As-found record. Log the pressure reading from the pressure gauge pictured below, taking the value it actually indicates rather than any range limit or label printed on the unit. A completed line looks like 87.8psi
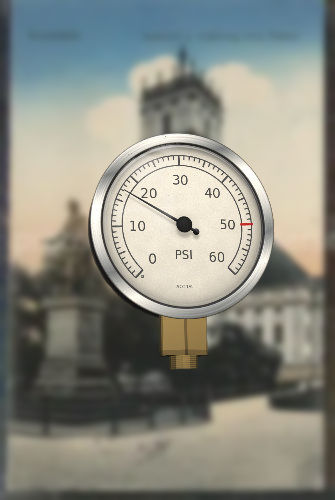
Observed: 17psi
